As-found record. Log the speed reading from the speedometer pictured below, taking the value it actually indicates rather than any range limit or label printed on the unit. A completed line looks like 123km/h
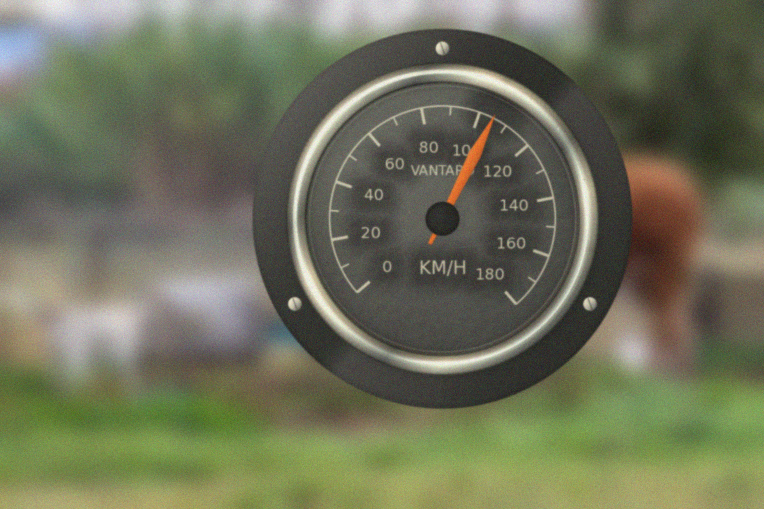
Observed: 105km/h
